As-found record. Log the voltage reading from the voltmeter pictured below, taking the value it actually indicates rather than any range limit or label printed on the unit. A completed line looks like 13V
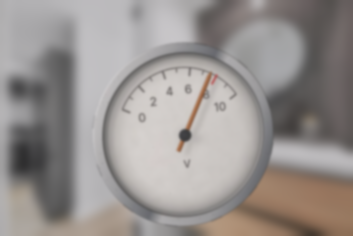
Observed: 7.5V
